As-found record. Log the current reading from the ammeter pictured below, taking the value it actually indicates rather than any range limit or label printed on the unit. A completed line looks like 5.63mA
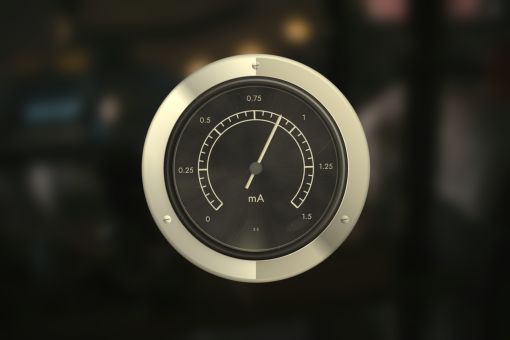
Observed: 0.9mA
